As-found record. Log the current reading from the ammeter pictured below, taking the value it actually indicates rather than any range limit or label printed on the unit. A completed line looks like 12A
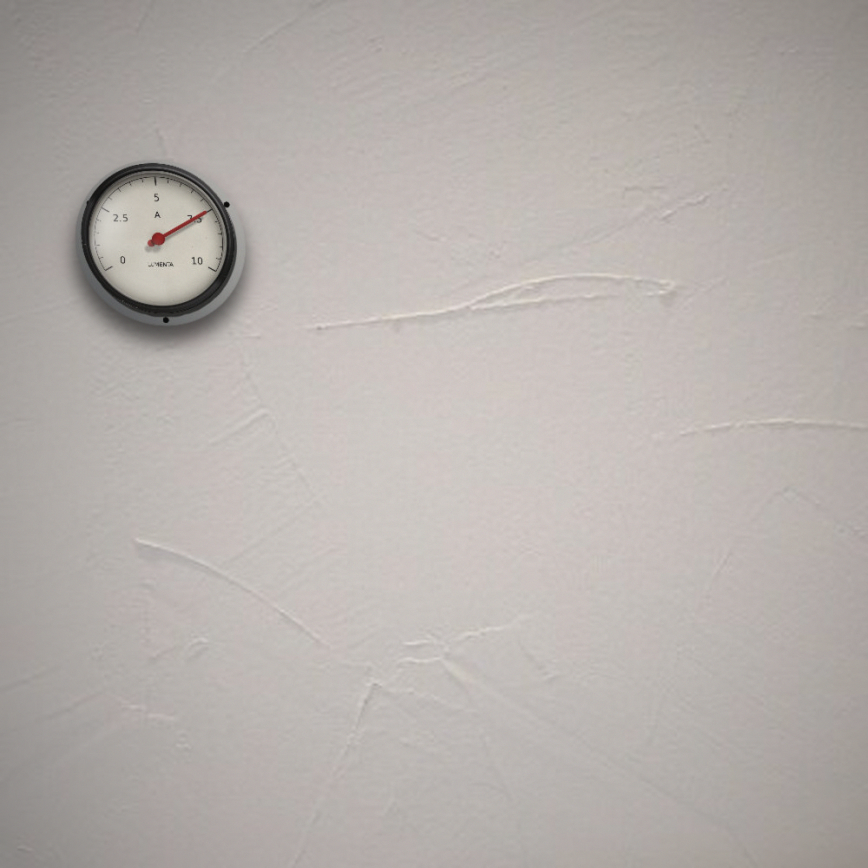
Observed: 7.5A
